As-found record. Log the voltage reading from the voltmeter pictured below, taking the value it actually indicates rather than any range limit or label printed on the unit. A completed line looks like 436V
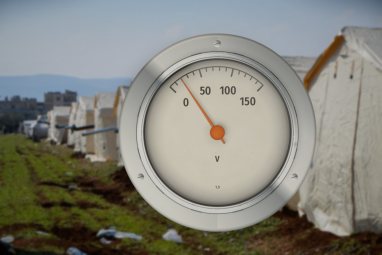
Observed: 20V
